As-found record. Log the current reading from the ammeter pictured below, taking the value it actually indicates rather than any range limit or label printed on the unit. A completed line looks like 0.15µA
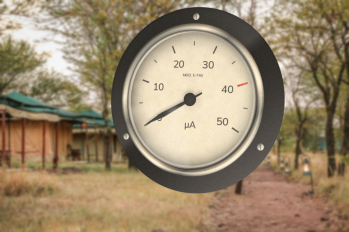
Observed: 0µA
